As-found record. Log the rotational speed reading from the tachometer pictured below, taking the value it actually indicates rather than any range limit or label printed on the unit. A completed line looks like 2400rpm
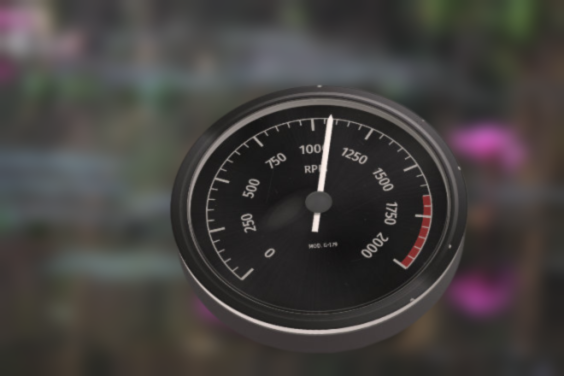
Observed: 1075rpm
